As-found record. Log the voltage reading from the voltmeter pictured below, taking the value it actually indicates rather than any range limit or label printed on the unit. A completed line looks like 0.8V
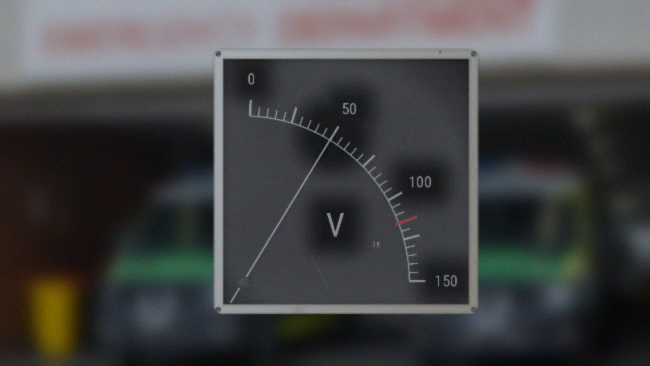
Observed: 50V
